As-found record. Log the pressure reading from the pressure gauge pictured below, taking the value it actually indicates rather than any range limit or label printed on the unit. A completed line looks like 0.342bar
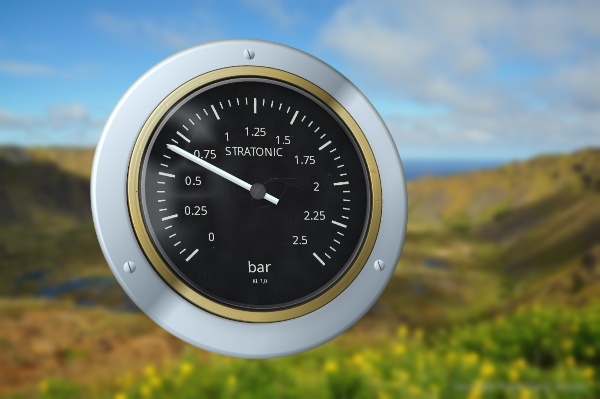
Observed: 0.65bar
